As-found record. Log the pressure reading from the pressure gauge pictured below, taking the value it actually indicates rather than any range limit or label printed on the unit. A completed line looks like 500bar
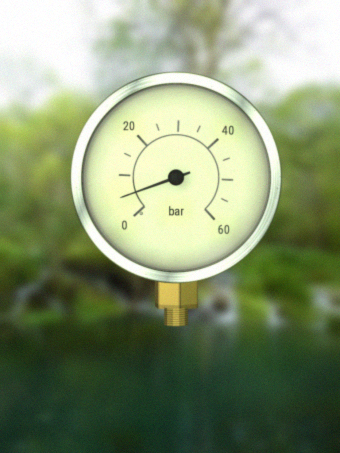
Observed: 5bar
